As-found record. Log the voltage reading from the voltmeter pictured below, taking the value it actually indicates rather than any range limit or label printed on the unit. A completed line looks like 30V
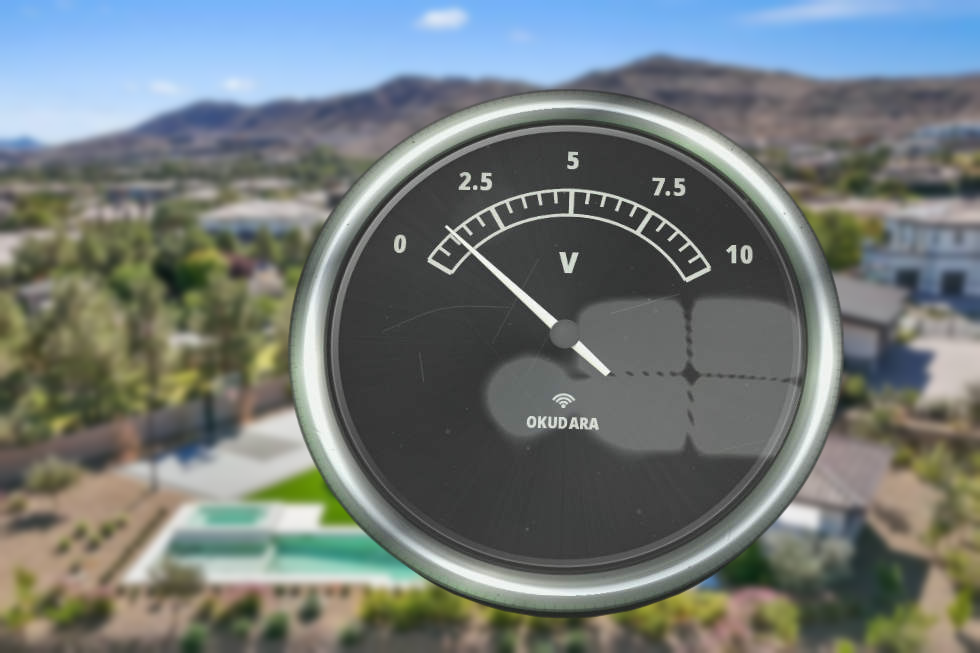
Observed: 1V
